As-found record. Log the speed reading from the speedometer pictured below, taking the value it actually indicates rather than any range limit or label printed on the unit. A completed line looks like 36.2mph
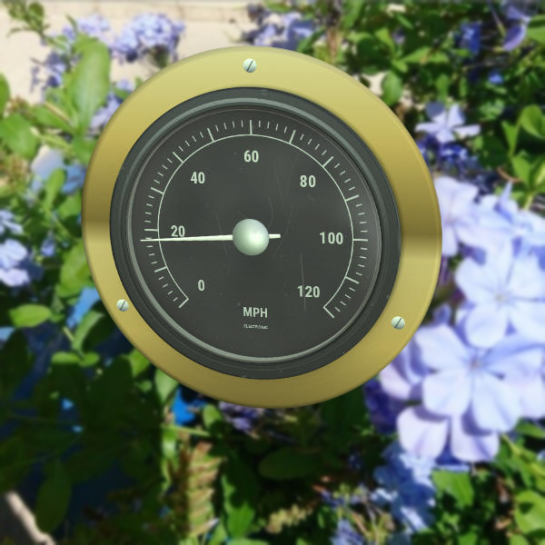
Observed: 18mph
